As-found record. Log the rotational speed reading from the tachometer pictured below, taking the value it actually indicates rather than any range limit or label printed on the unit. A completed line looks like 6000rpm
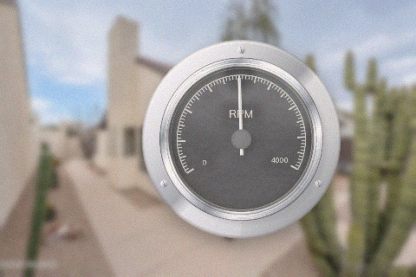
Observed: 2000rpm
